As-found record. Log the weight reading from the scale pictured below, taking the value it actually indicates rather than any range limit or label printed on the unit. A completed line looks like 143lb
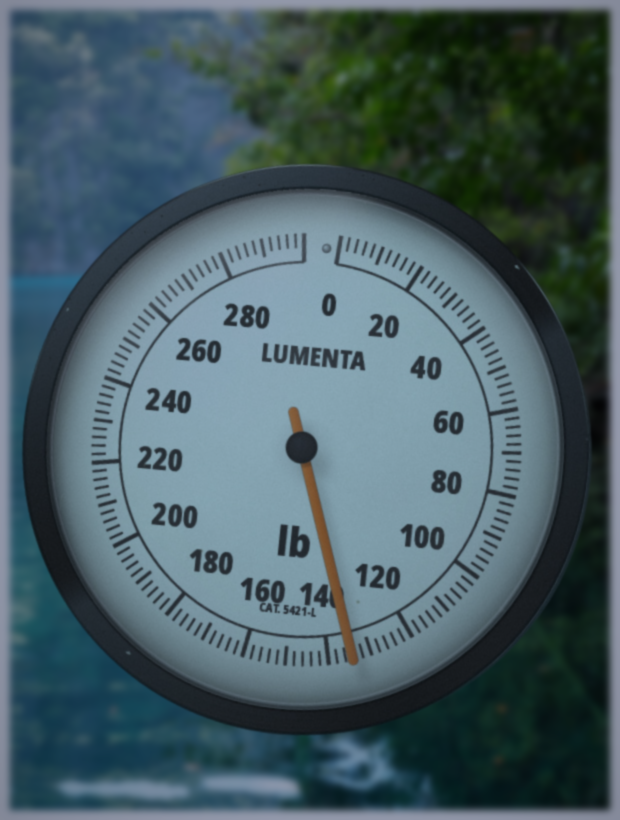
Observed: 134lb
